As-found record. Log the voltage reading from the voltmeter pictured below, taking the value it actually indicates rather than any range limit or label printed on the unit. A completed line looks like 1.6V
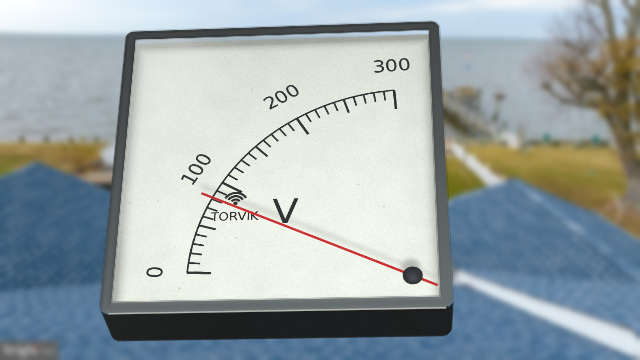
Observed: 80V
